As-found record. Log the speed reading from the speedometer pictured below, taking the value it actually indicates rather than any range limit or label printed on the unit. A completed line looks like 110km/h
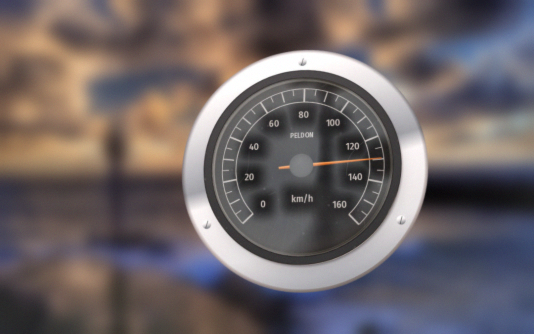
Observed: 130km/h
